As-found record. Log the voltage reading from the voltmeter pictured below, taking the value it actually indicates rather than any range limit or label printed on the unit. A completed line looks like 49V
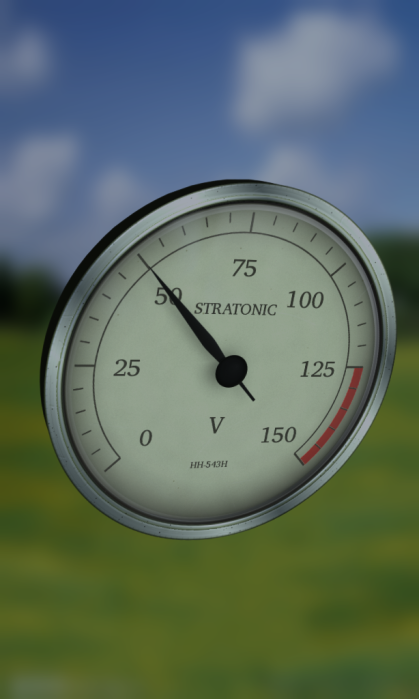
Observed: 50V
